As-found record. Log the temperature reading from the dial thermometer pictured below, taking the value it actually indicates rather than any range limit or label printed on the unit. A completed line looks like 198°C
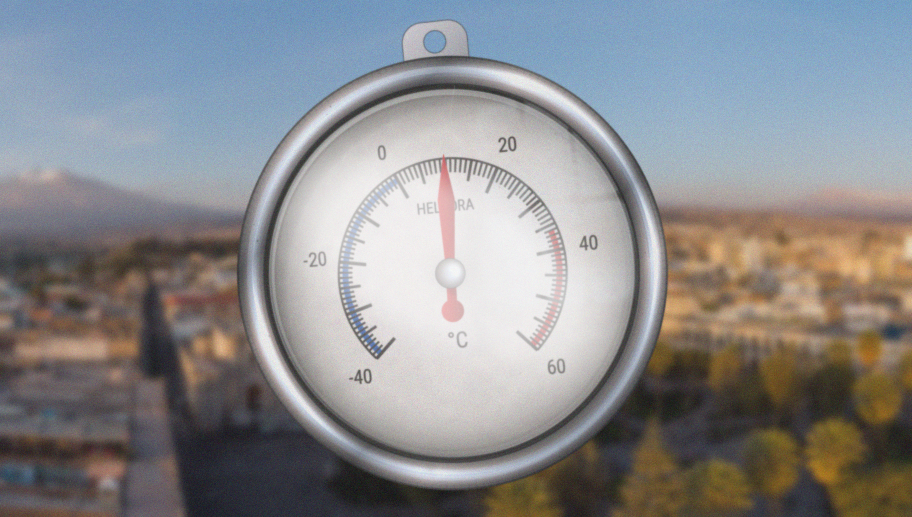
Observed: 10°C
